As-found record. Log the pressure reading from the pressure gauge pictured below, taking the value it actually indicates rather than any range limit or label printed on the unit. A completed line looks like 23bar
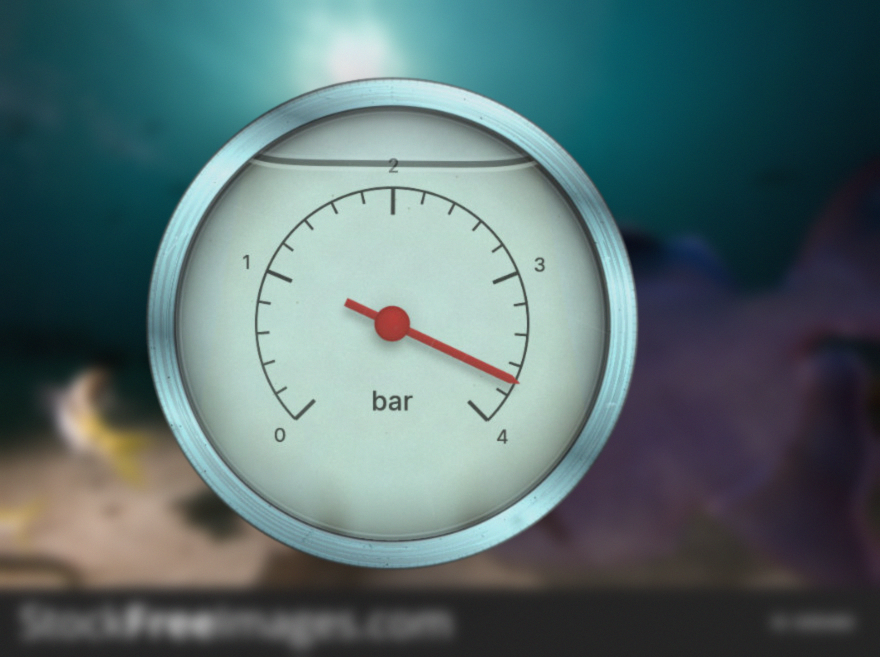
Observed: 3.7bar
